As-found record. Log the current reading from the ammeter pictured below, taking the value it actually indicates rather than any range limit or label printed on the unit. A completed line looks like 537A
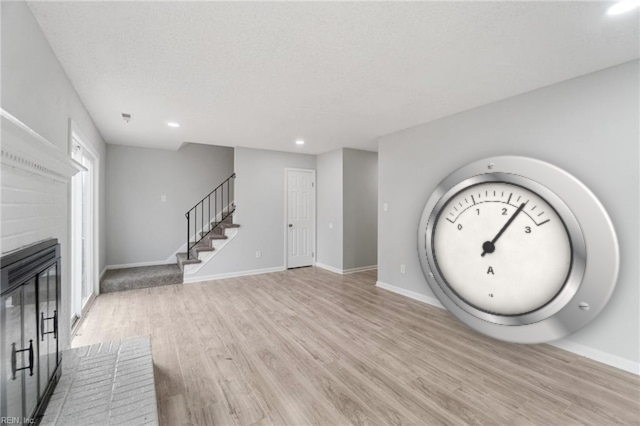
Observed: 2.4A
